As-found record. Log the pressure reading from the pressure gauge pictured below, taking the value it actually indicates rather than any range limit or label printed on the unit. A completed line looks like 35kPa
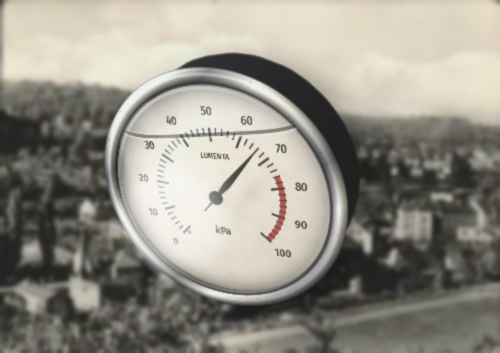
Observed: 66kPa
